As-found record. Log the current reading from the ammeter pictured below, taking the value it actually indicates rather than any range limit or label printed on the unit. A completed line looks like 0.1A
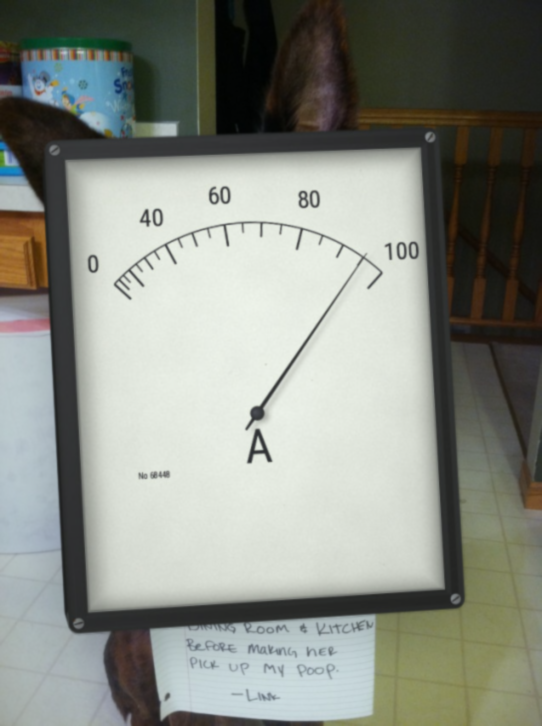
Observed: 95A
